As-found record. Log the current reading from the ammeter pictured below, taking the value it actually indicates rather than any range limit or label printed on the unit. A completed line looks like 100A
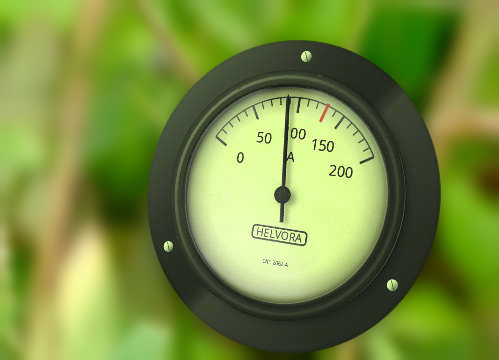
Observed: 90A
